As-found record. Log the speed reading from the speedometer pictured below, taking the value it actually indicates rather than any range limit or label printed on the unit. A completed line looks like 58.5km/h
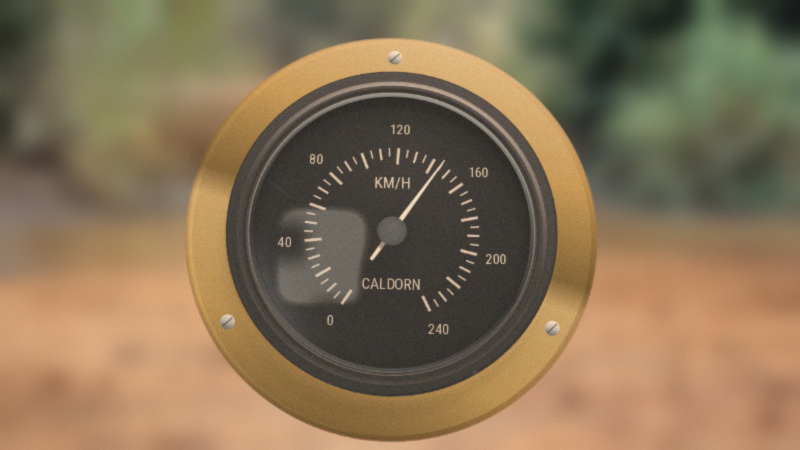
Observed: 145km/h
